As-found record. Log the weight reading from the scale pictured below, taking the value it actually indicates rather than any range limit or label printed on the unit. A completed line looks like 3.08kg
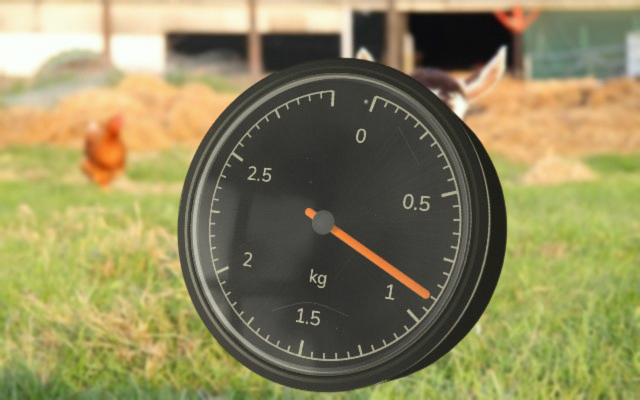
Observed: 0.9kg
